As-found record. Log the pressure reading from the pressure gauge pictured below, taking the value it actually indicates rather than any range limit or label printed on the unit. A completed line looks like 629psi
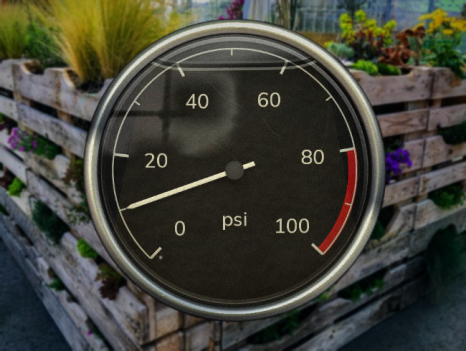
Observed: 10psi
